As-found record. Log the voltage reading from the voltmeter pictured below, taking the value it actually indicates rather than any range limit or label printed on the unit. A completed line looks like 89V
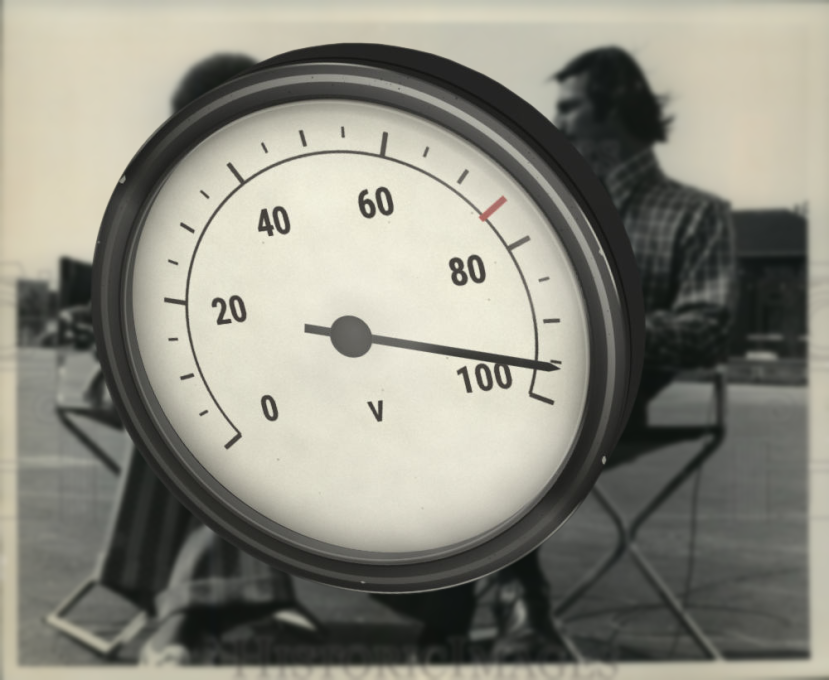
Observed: 95V
